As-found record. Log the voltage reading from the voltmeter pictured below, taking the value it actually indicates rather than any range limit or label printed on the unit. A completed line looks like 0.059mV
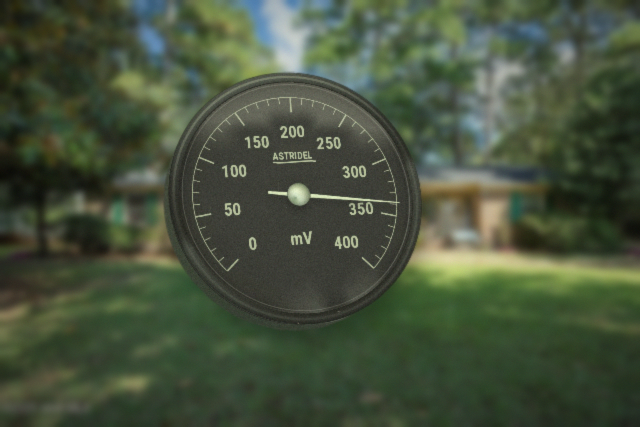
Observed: 340mV
